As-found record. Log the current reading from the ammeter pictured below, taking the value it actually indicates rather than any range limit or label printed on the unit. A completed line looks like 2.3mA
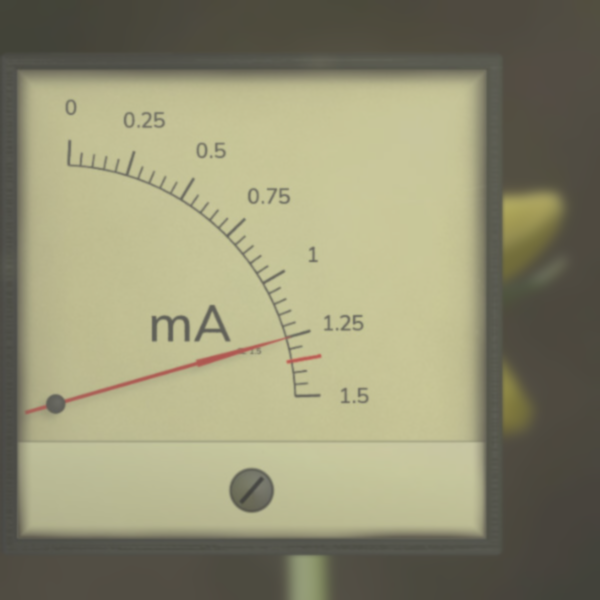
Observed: 1.25mA
